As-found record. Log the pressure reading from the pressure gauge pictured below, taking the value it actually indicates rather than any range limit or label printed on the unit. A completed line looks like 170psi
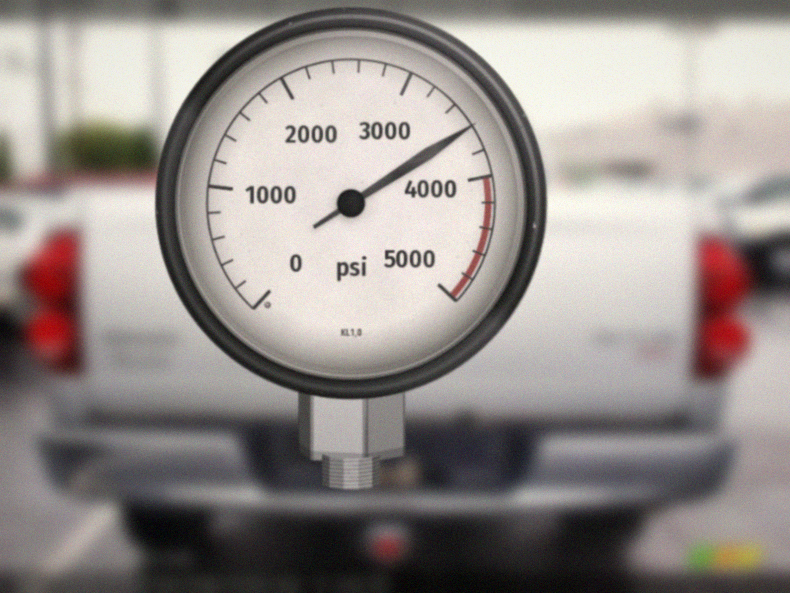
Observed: 3600psi
